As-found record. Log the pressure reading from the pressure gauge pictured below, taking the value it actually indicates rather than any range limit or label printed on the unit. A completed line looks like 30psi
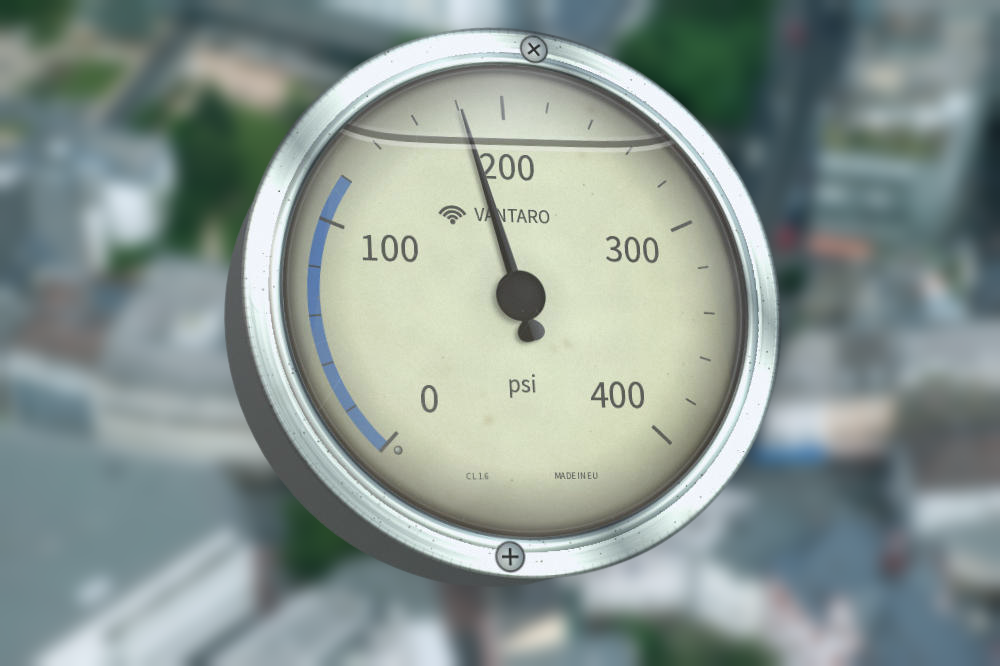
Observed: 180psi
